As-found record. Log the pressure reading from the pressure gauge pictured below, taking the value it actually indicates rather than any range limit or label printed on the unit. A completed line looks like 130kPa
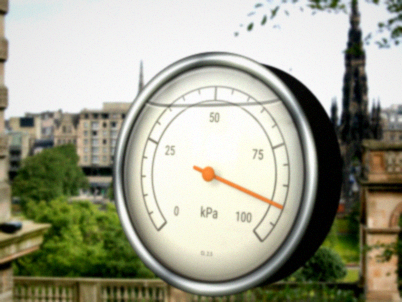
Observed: 90kPa
